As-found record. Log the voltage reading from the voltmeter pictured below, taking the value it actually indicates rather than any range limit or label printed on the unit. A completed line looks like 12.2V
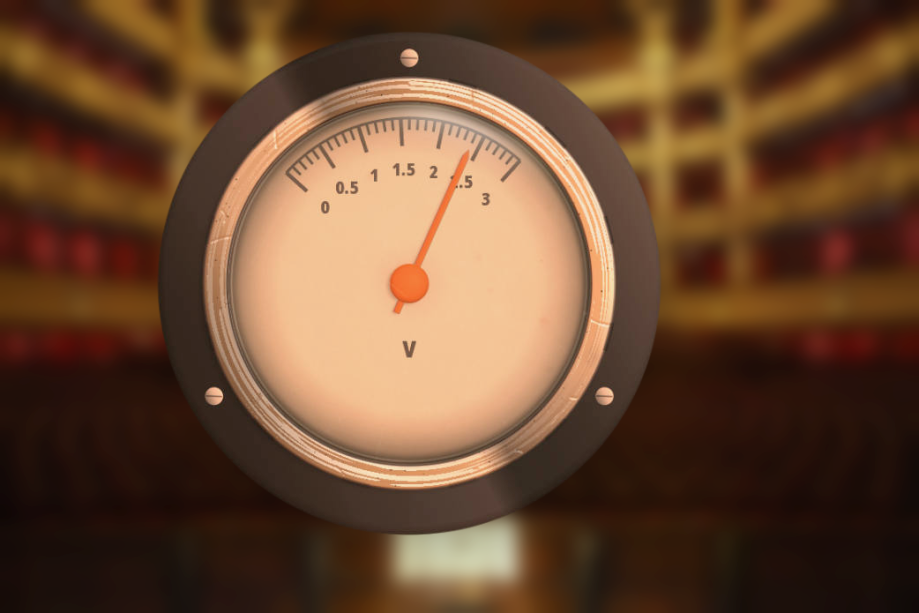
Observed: 2.4V
